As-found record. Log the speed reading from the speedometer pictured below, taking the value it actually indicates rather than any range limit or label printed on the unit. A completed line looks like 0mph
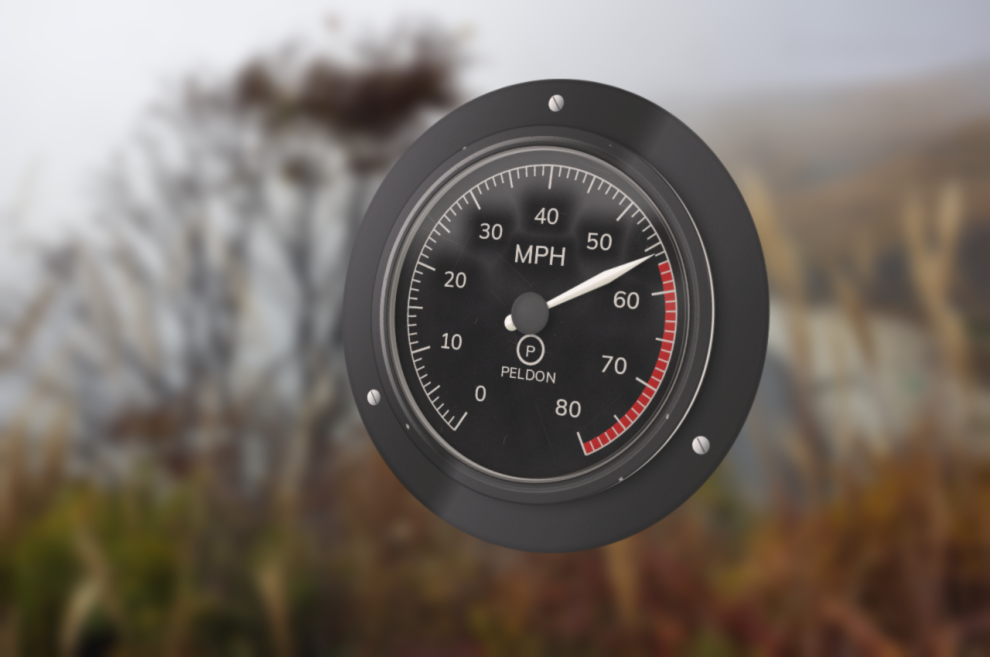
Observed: 56mph
